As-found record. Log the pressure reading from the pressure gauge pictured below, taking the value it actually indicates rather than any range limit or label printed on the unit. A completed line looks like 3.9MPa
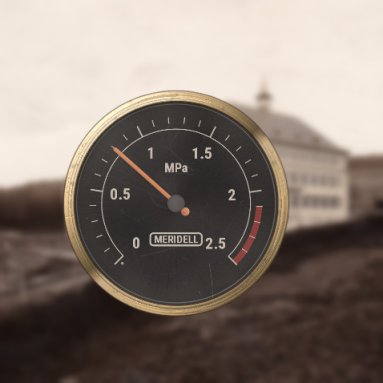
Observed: 0.8MPa
